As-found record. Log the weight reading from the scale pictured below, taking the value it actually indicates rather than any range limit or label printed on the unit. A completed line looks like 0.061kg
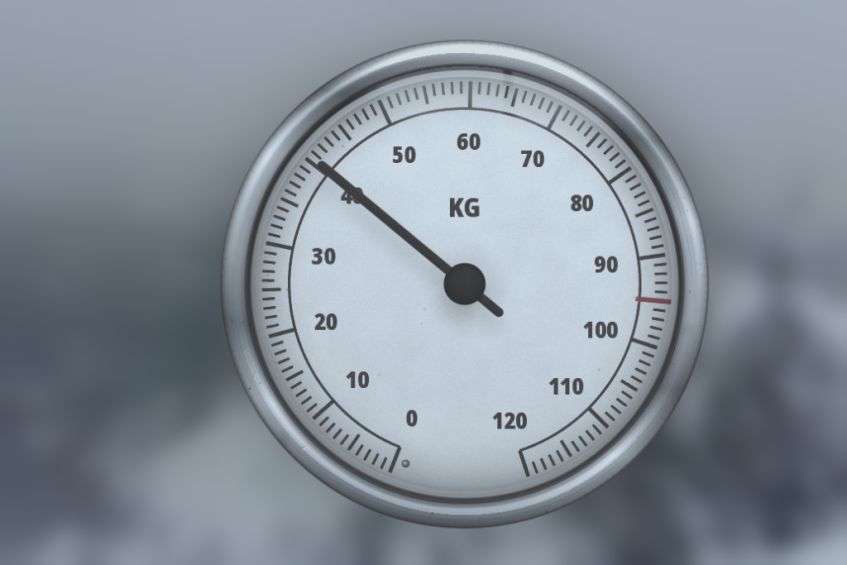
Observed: 40.5kg
